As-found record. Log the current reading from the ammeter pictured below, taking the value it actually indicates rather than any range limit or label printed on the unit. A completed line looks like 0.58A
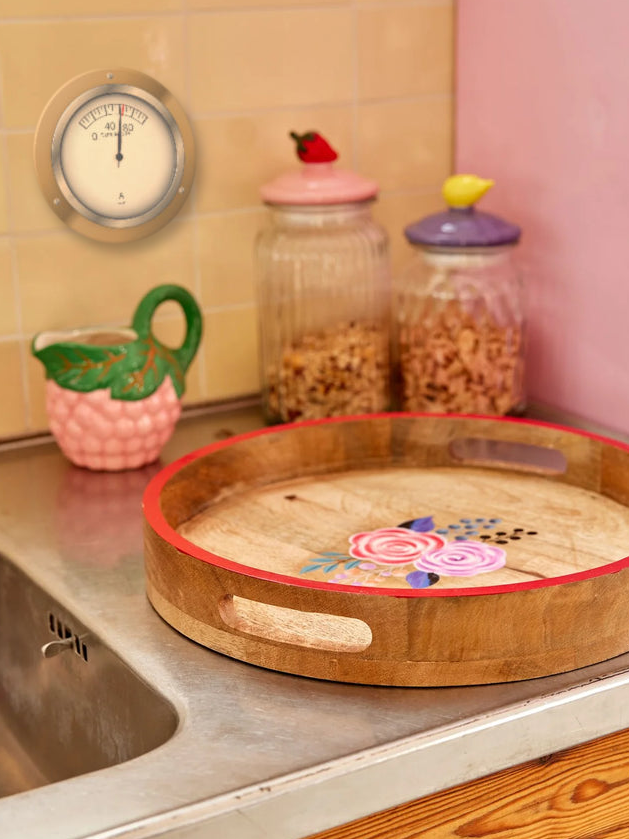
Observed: 60A
